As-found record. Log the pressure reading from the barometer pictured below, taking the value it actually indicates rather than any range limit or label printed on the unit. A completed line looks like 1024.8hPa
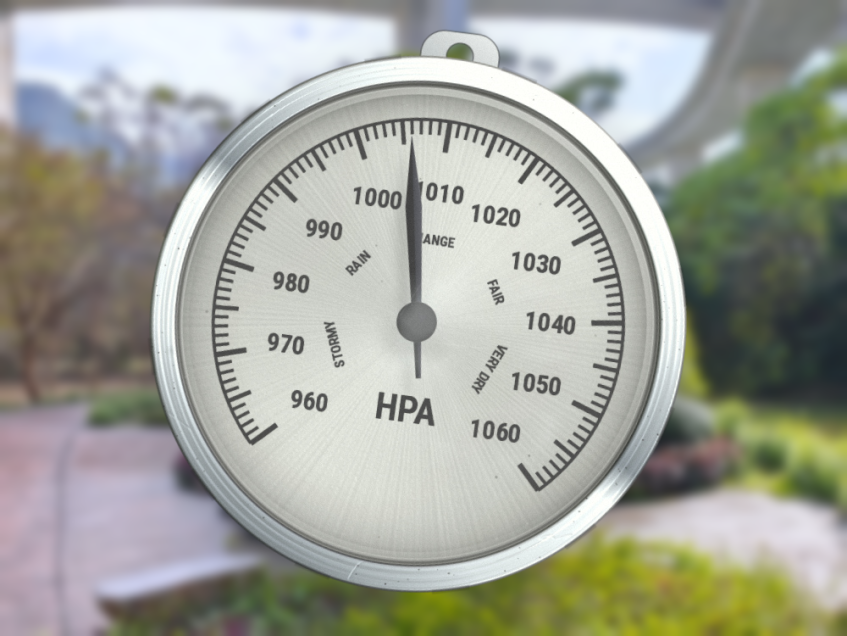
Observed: 1006hPa
